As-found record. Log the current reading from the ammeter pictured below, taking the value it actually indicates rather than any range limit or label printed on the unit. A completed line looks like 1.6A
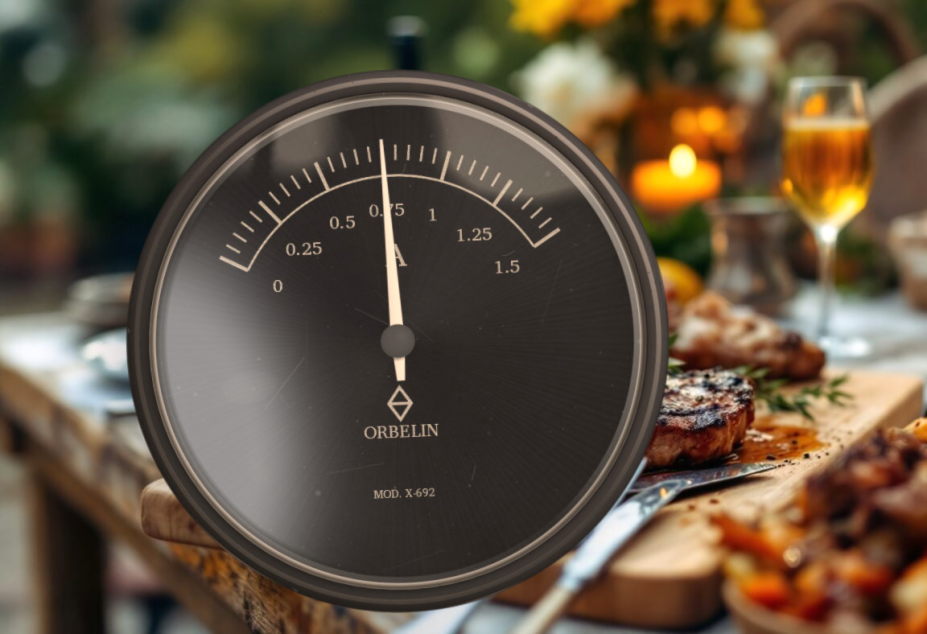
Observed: 0.75A
